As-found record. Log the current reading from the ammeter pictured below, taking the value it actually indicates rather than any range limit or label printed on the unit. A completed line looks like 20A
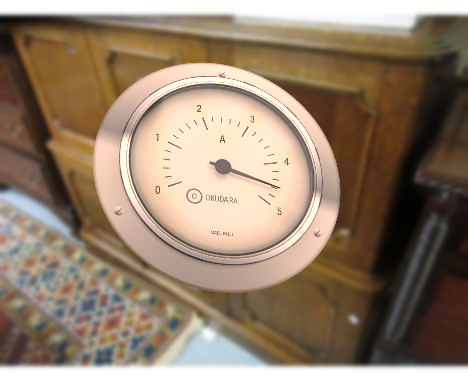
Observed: 4.6A
